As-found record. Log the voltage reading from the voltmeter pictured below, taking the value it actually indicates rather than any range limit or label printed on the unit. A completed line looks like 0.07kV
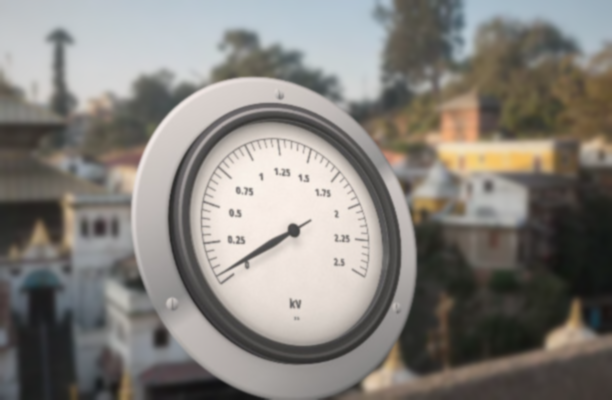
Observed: 0.05kV
